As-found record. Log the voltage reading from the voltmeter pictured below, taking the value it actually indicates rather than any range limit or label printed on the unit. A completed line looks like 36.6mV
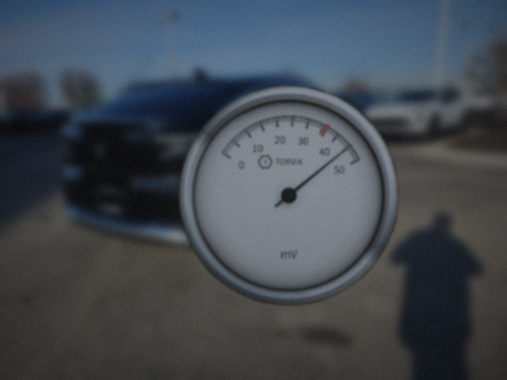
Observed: 45mV
